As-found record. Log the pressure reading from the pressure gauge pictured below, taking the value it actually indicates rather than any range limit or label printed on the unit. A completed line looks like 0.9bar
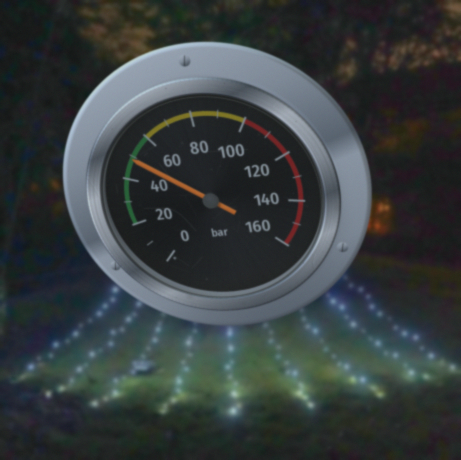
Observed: 50bar
